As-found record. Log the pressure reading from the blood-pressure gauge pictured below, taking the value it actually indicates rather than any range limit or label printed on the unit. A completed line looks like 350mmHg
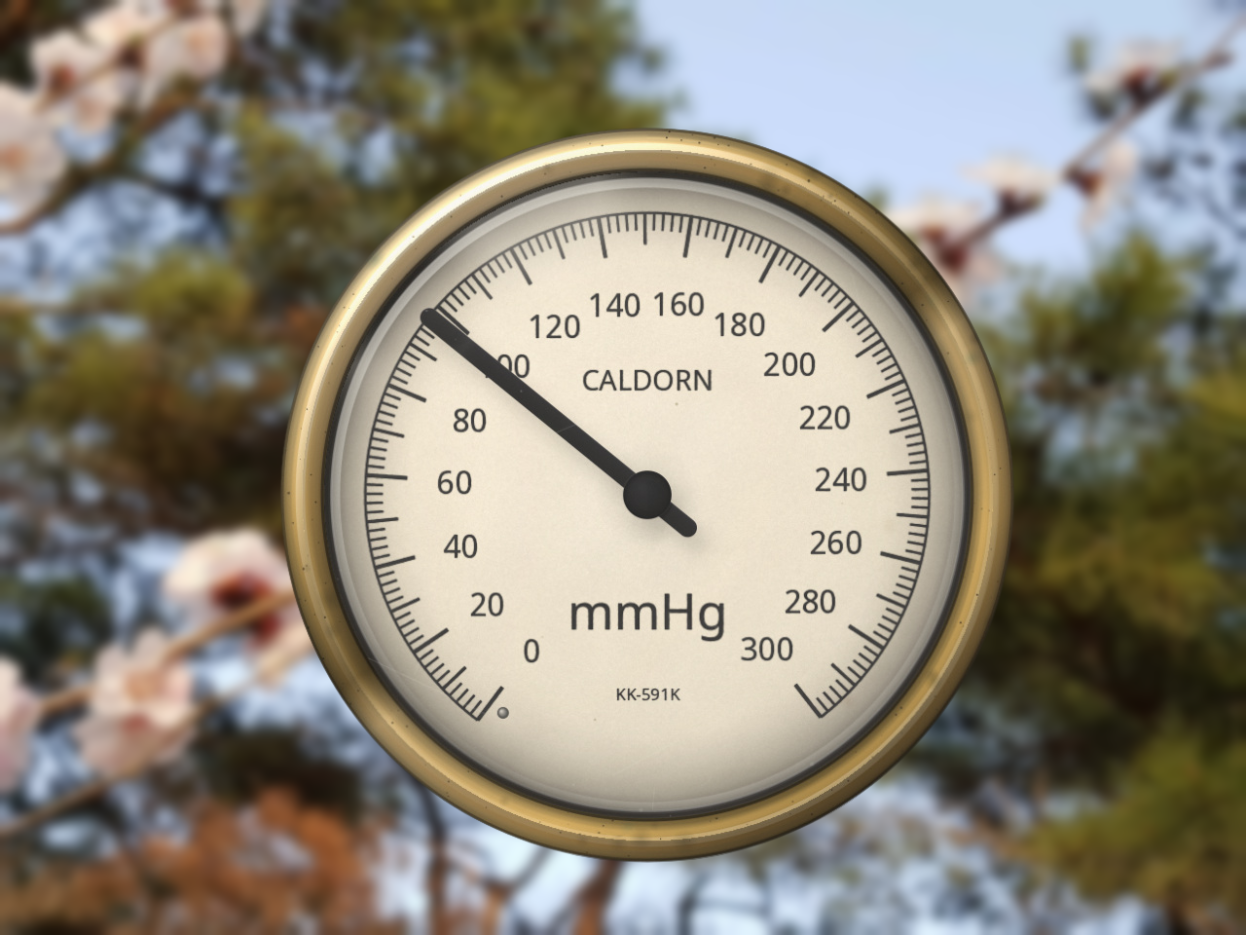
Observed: 97mmHg
